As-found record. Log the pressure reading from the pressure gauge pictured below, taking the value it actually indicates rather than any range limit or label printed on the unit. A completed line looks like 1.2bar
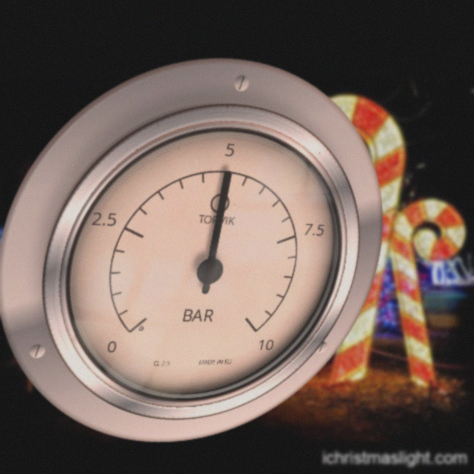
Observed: 5bar
